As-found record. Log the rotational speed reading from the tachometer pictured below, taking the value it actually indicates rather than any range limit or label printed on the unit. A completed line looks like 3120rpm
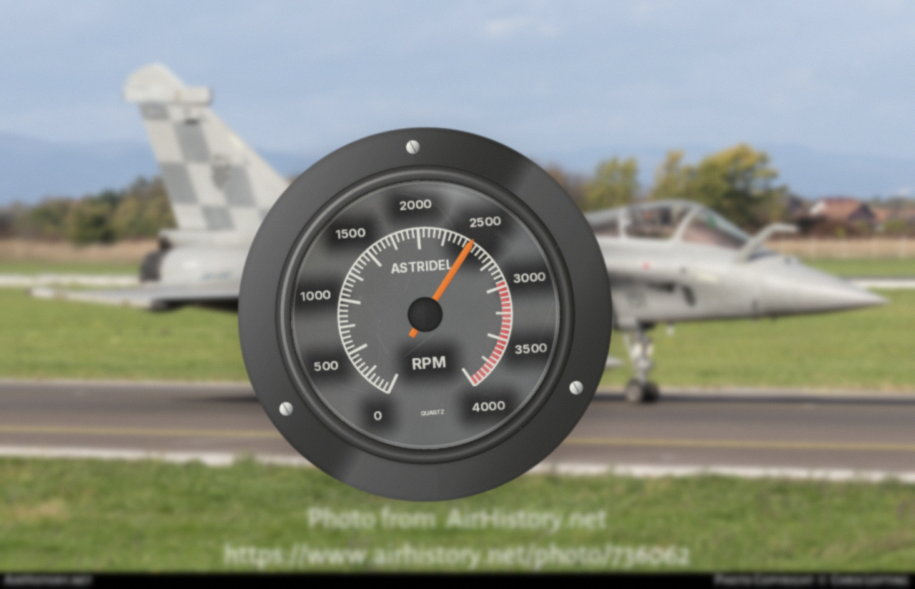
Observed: 2500rpm
